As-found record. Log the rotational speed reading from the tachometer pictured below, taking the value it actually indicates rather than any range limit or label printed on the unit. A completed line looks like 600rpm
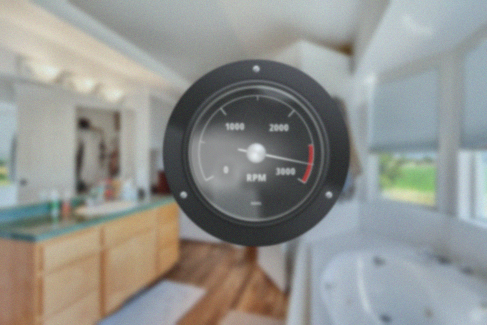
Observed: 2750rpm
